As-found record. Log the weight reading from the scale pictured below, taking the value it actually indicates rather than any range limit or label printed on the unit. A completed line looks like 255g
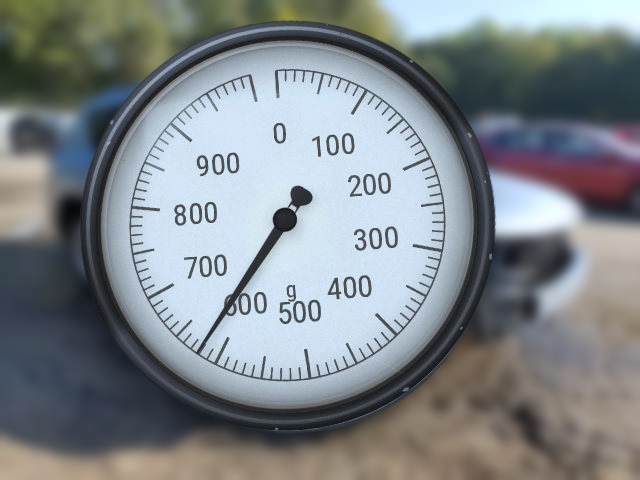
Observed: 620g
